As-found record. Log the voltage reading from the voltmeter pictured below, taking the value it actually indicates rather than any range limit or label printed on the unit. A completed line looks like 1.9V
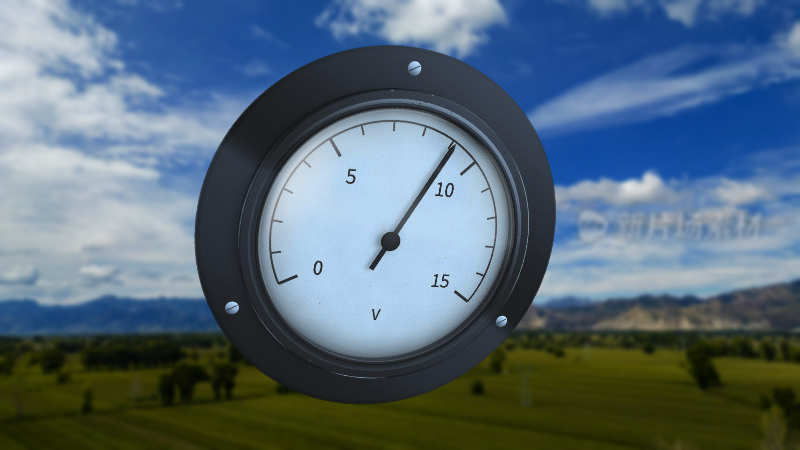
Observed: 9V
